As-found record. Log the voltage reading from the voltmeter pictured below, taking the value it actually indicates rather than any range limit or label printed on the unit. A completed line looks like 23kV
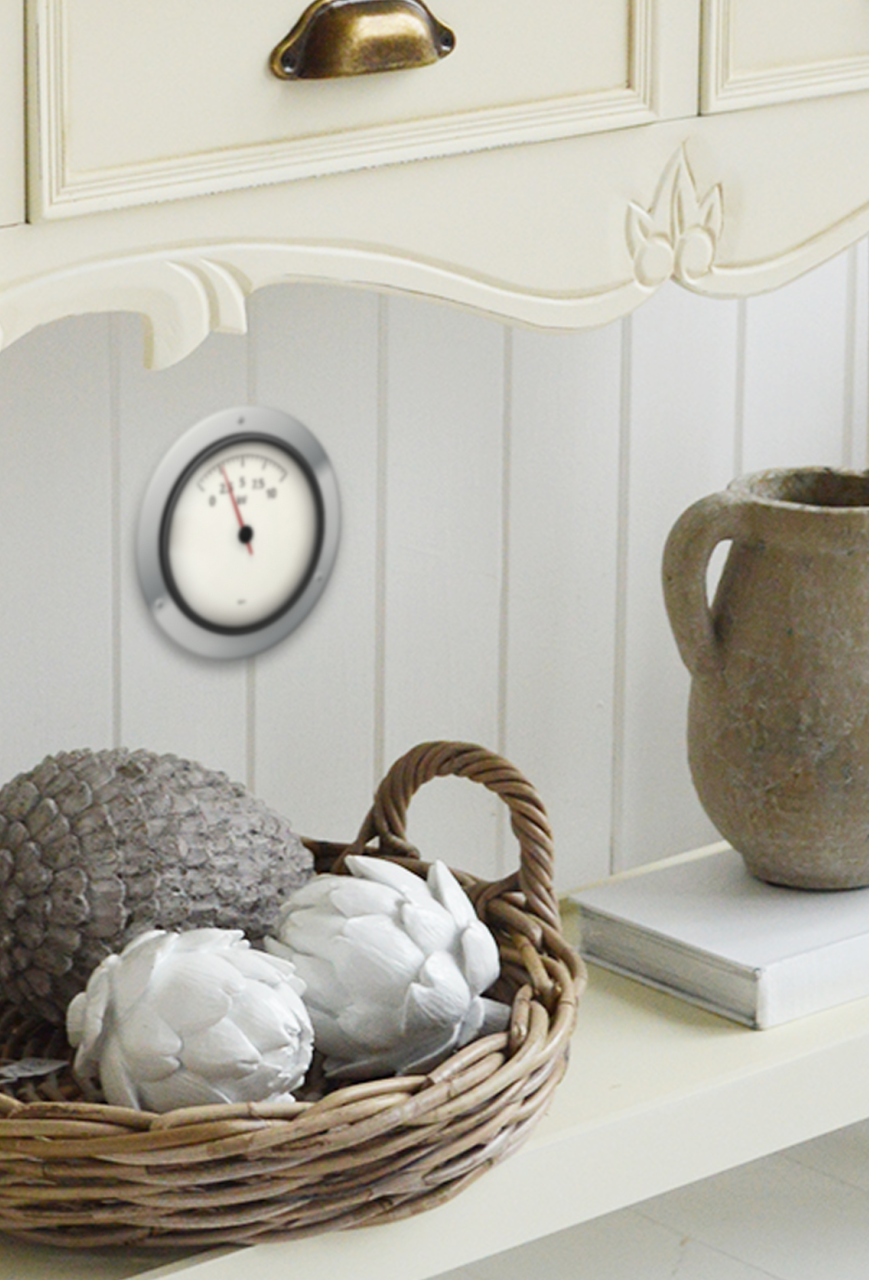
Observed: 2.5kV
